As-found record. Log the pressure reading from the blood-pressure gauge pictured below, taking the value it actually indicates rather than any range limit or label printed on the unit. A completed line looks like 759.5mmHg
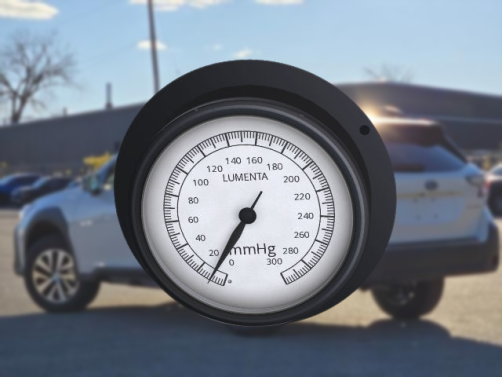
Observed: 10mmHg
